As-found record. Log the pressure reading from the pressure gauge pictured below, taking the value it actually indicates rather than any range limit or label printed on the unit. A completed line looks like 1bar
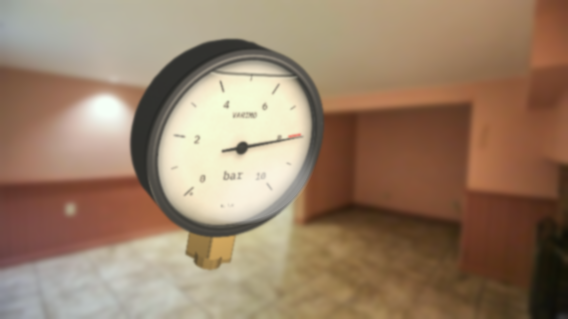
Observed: 8bar
